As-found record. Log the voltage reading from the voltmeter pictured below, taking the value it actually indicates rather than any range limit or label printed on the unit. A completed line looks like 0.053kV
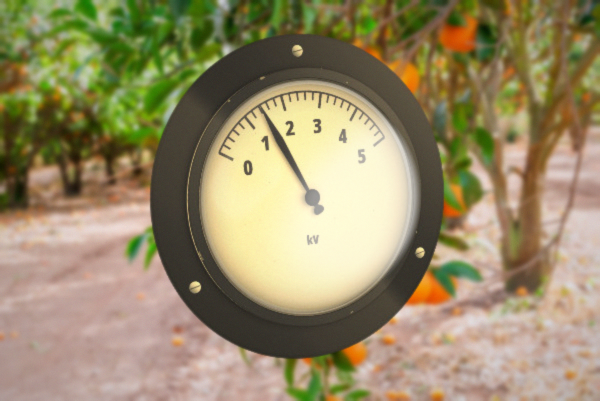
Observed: 1.4kV
